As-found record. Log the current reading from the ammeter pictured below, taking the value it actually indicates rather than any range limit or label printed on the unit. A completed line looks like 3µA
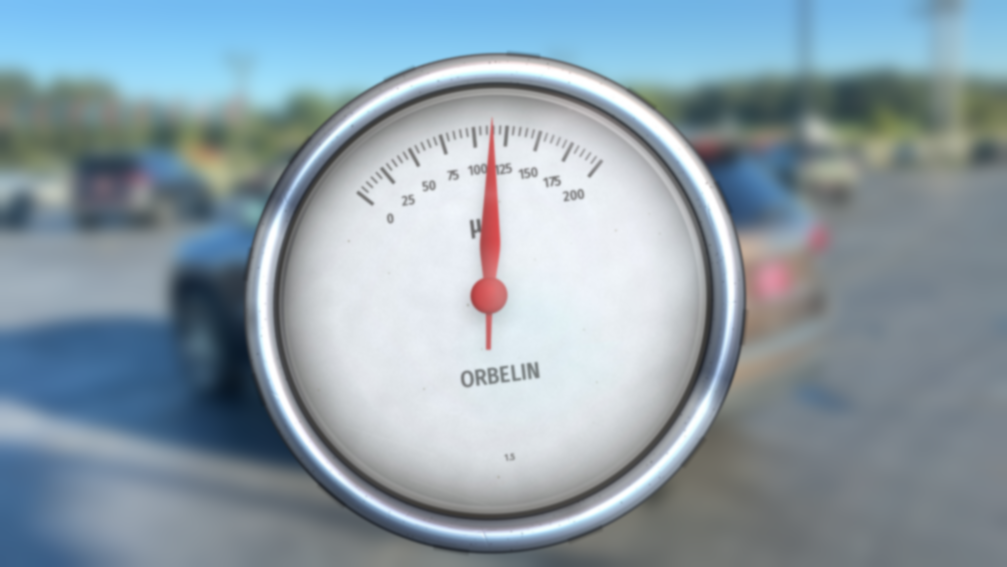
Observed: 115µA
